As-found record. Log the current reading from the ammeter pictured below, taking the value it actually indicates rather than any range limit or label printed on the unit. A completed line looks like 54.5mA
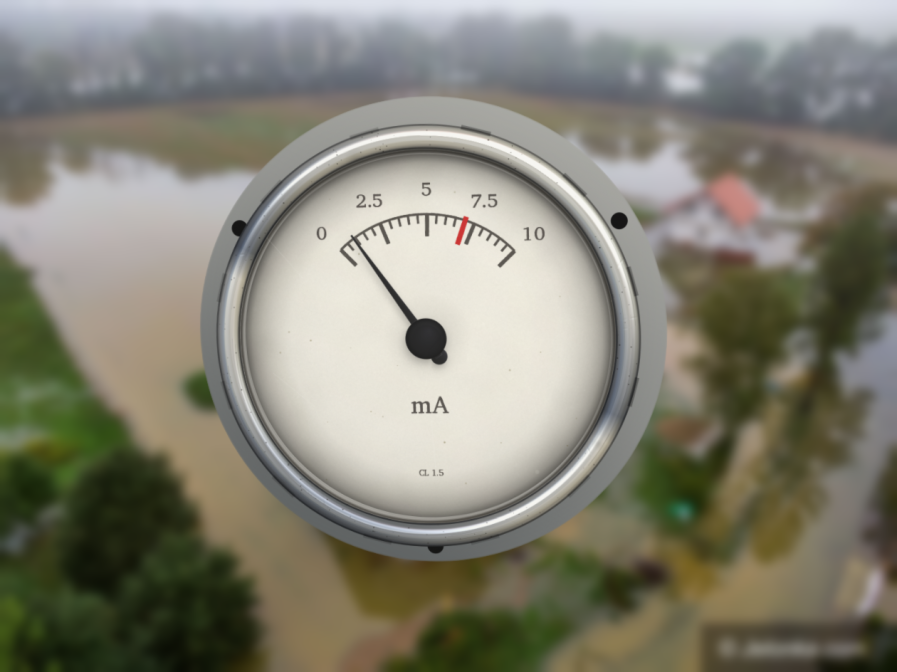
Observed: 1mA
